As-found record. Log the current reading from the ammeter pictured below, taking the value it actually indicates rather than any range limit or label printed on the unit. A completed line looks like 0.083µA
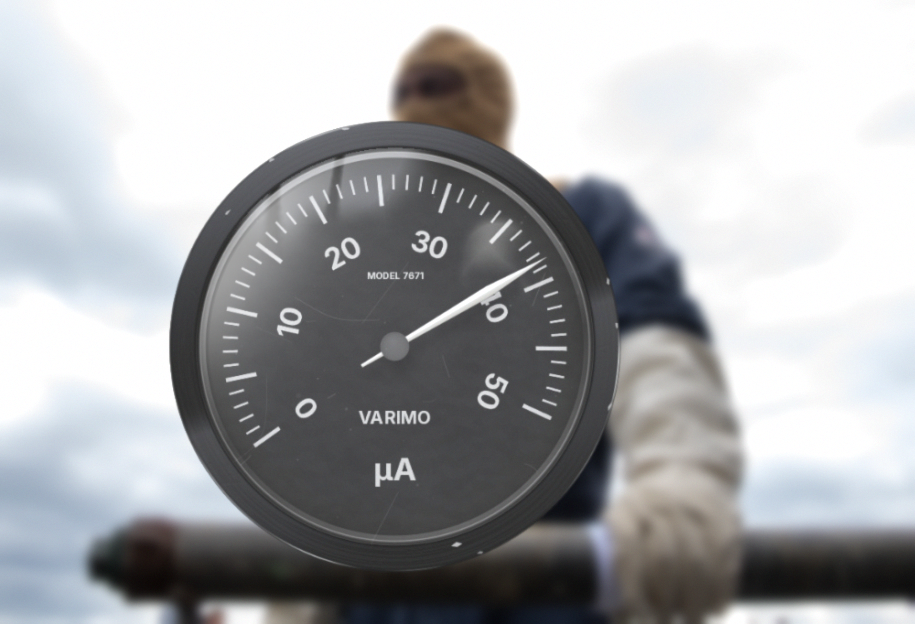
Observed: 38.5µA
